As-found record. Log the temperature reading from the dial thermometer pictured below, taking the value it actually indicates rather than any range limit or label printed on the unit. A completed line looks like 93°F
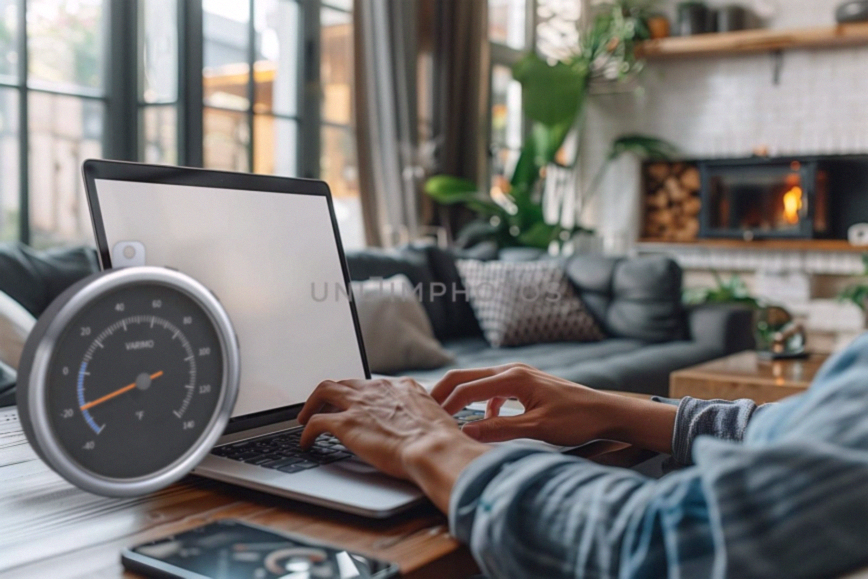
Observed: -20°F
